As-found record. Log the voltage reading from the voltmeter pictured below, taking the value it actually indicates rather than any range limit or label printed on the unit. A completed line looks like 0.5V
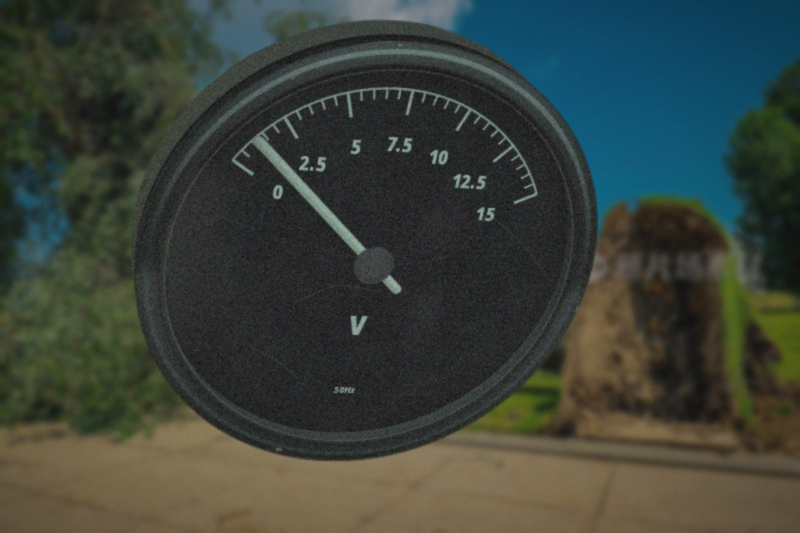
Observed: 1.25V
